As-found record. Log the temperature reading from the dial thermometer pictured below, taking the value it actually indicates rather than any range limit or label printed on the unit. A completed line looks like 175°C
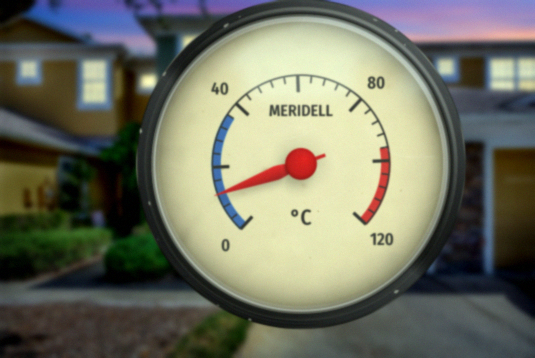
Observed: 12°C
